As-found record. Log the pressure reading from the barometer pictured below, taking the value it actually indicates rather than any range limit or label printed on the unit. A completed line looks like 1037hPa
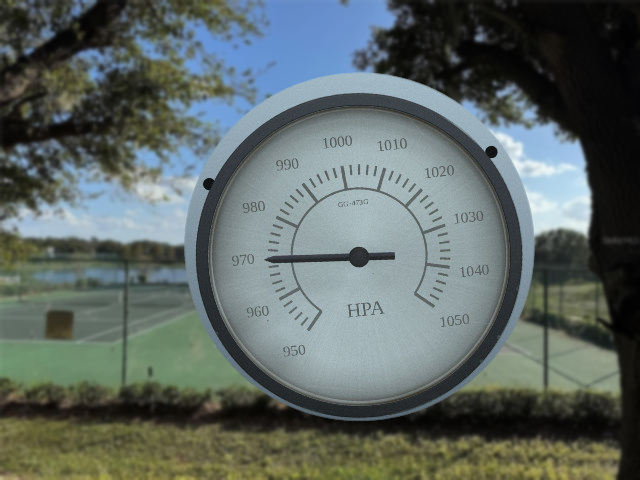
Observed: 970hPa
